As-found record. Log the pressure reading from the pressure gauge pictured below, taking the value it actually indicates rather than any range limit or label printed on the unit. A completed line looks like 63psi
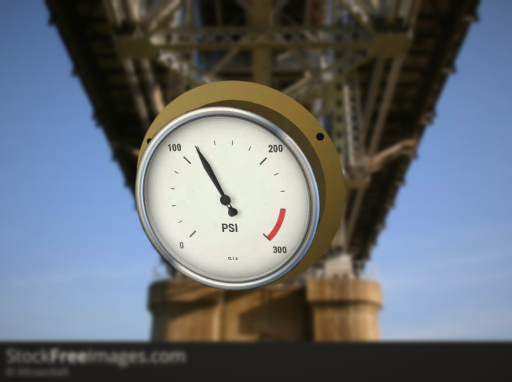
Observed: 120psi
